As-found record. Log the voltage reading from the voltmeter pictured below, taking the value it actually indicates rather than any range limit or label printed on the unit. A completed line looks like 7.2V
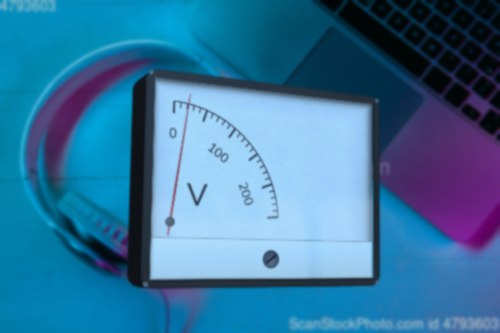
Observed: 20V
